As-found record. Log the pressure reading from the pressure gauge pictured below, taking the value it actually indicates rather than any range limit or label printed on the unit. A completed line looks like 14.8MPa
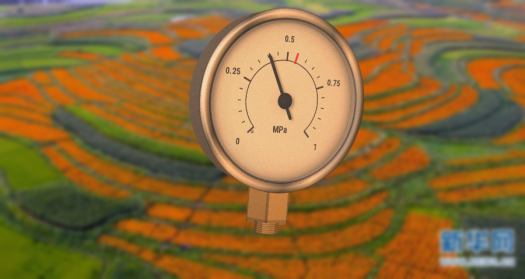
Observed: 0.4MPa
